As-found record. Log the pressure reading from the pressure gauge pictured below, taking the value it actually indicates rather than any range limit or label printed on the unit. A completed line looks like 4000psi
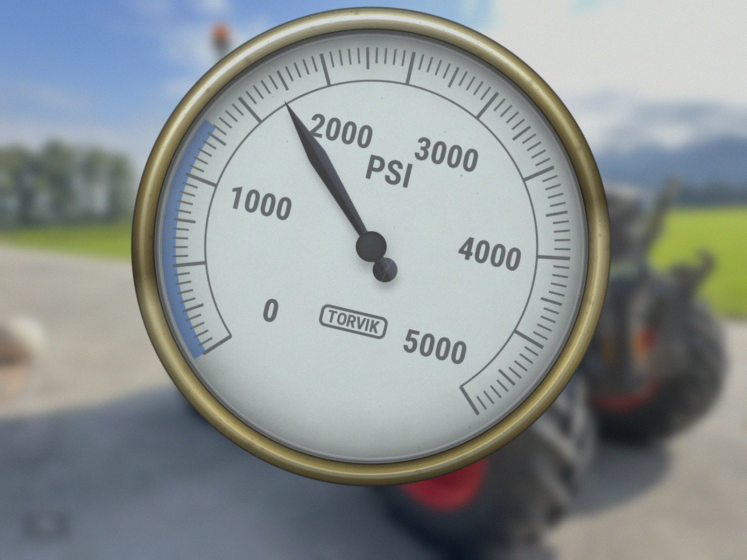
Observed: 1700psi
